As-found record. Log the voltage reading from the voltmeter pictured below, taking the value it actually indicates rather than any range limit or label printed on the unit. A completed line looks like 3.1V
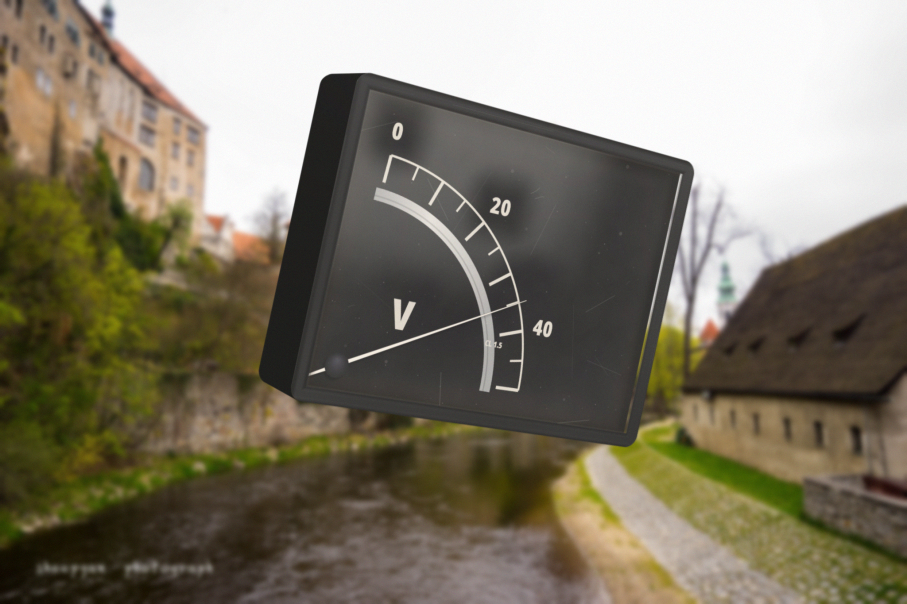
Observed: 35V
